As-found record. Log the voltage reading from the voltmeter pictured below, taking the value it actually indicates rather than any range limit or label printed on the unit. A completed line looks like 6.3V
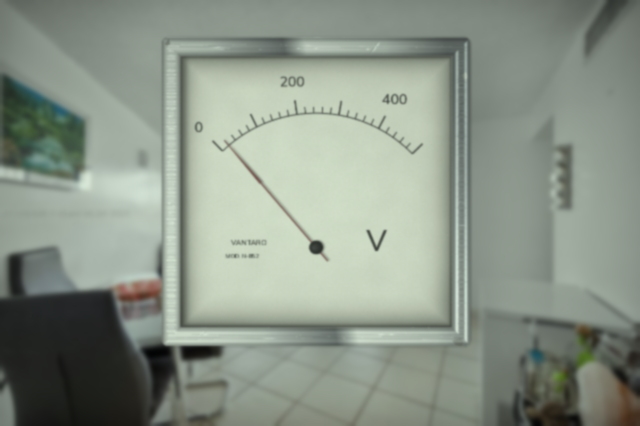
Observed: 20V
